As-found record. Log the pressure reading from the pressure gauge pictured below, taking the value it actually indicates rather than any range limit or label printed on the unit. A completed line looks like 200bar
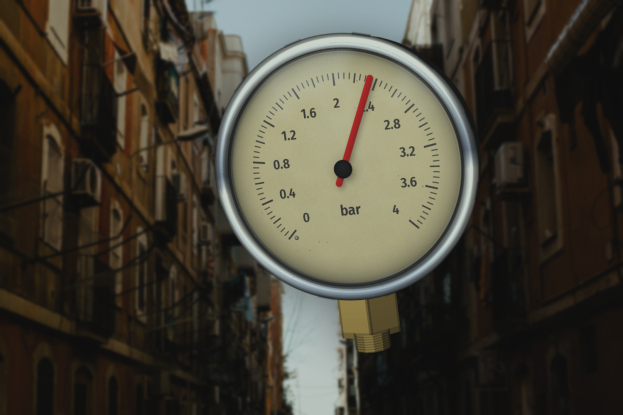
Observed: 2.35bar
